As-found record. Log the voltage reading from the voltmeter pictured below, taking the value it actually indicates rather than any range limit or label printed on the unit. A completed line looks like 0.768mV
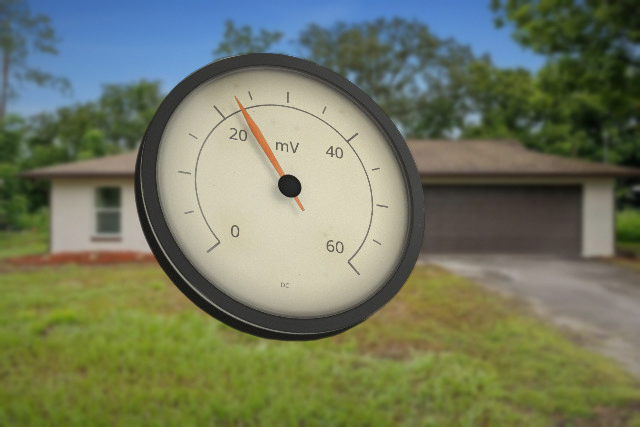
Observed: 22.5mV
